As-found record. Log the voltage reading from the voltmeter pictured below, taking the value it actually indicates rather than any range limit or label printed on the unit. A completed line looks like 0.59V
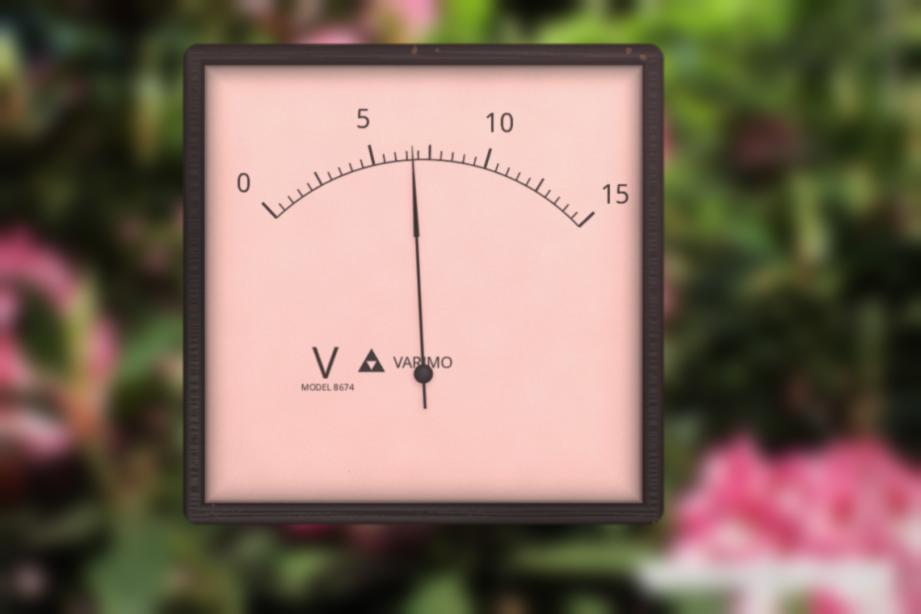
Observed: 6.75V
